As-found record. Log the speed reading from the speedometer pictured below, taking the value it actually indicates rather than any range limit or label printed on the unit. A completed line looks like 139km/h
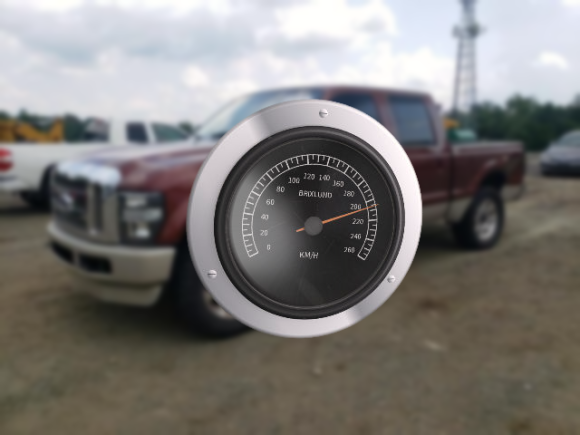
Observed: 205km/h
